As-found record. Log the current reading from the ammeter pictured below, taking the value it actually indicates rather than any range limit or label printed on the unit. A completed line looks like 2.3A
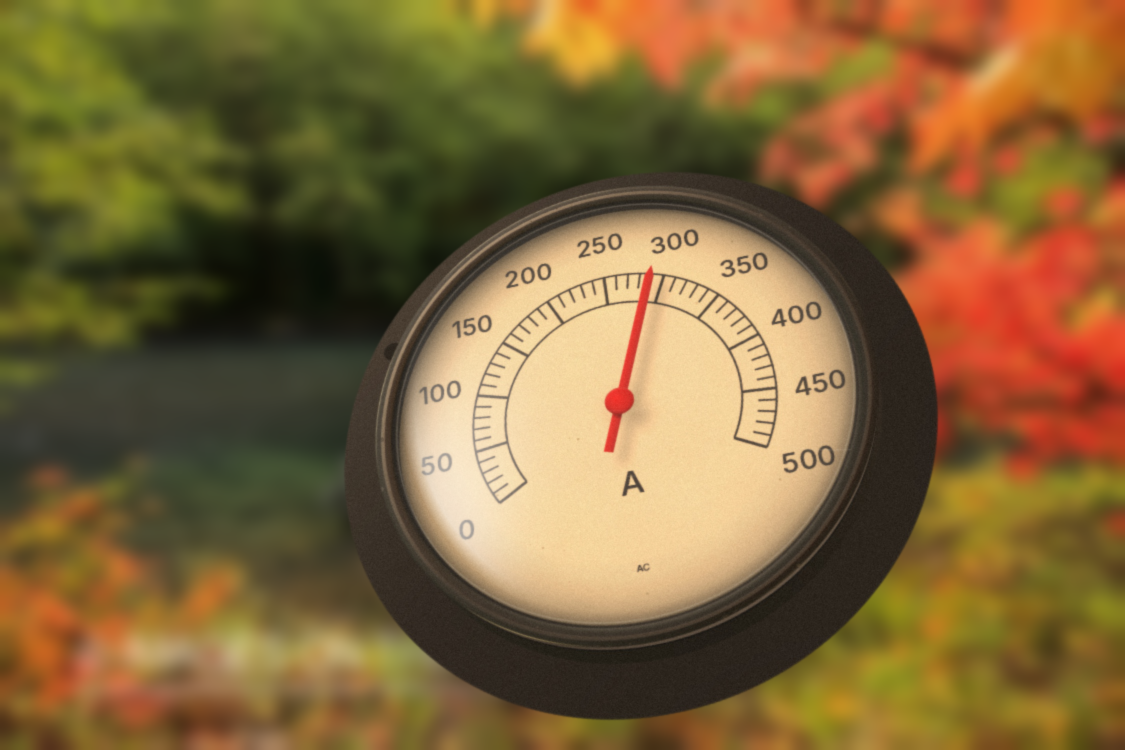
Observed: 290A
